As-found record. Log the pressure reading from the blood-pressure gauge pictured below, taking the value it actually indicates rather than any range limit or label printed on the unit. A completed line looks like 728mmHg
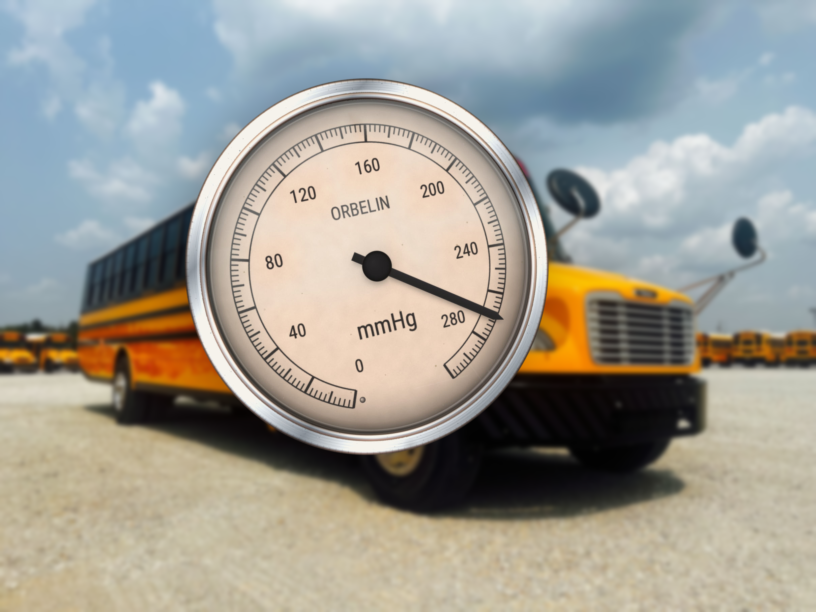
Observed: 270mmHg
